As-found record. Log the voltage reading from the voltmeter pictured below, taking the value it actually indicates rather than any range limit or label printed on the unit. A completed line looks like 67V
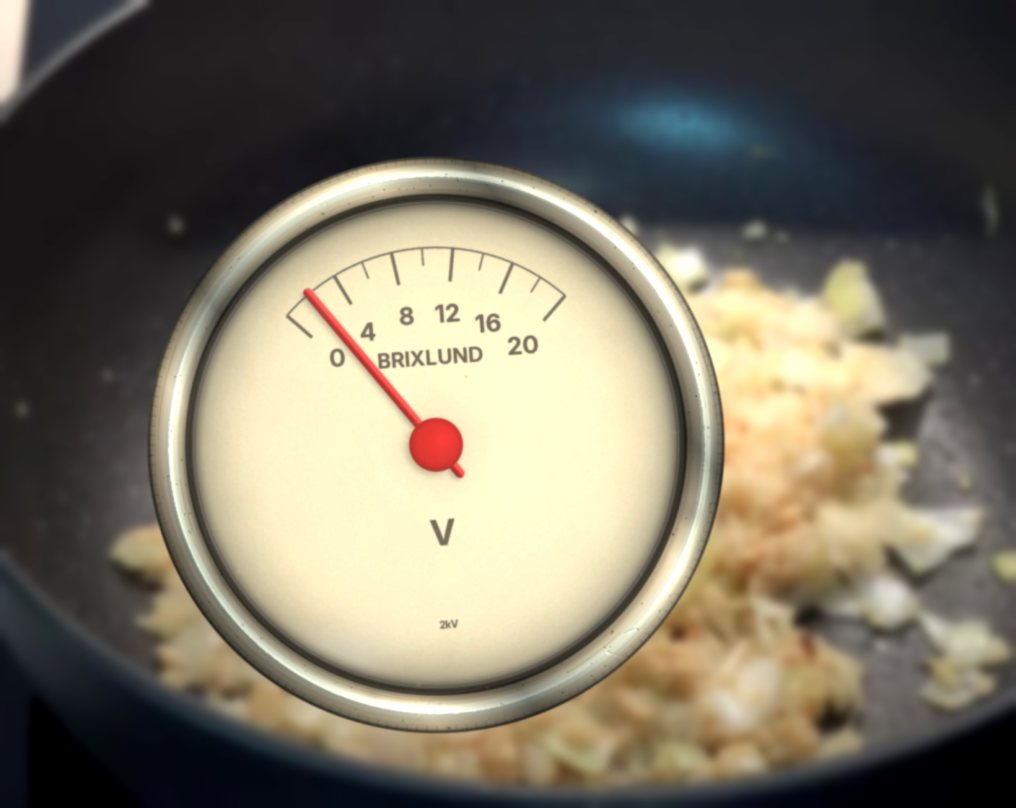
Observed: 2V
